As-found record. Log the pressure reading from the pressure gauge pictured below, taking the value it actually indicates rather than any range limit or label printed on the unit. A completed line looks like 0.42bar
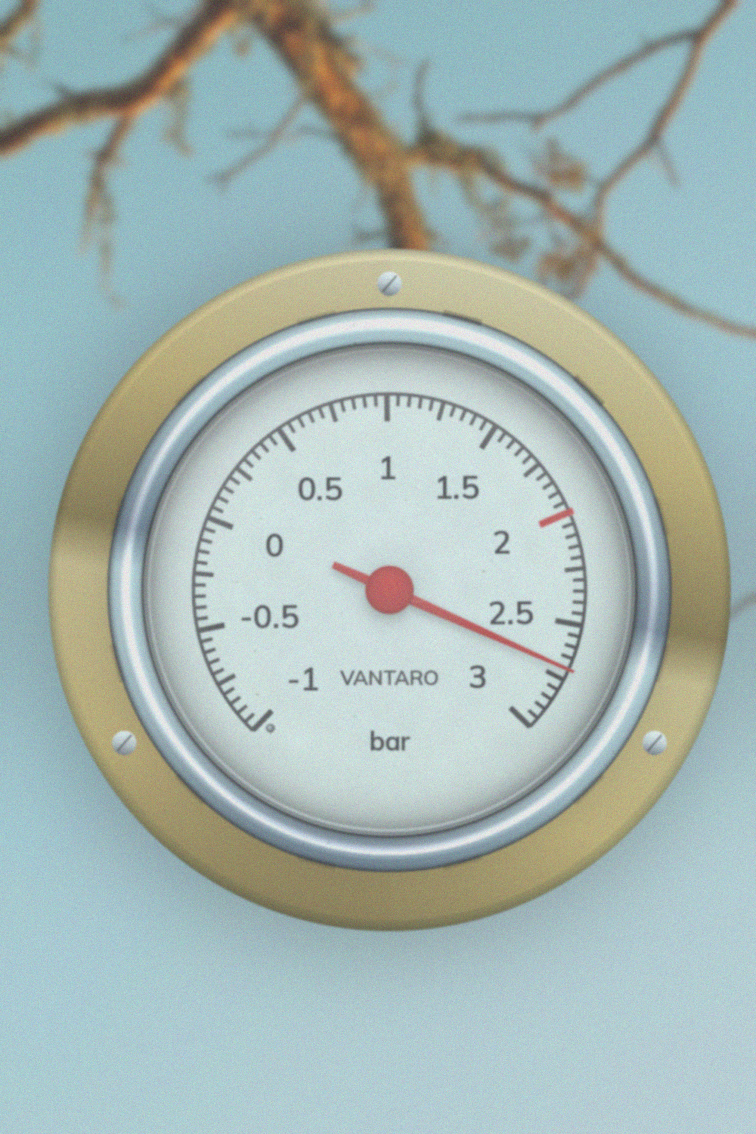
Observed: 2.7bar
